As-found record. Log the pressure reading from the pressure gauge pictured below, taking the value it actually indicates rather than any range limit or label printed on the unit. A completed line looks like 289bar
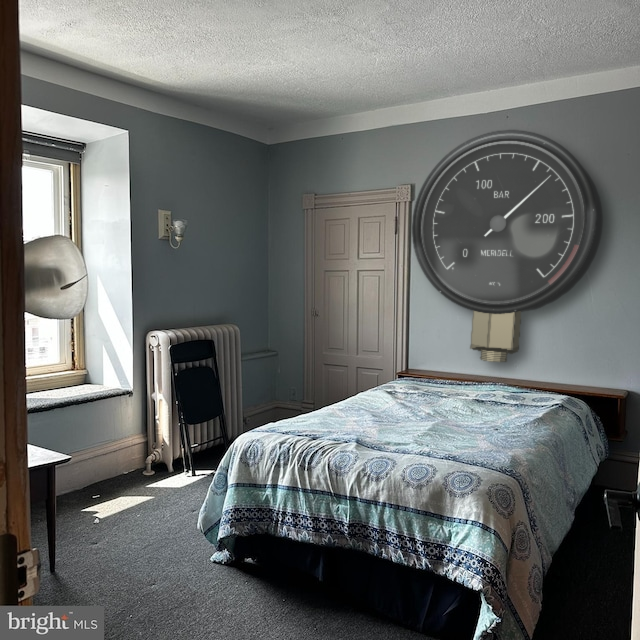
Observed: 165bar
